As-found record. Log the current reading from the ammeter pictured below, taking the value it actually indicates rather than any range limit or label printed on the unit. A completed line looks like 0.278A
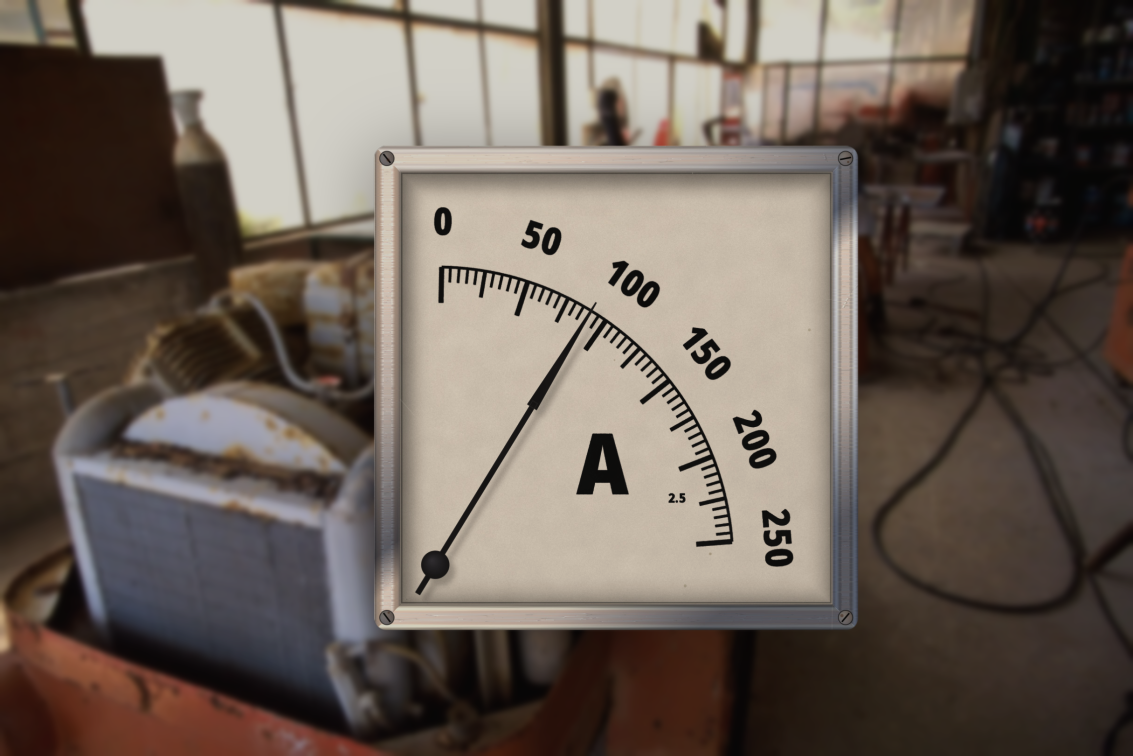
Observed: 90A
